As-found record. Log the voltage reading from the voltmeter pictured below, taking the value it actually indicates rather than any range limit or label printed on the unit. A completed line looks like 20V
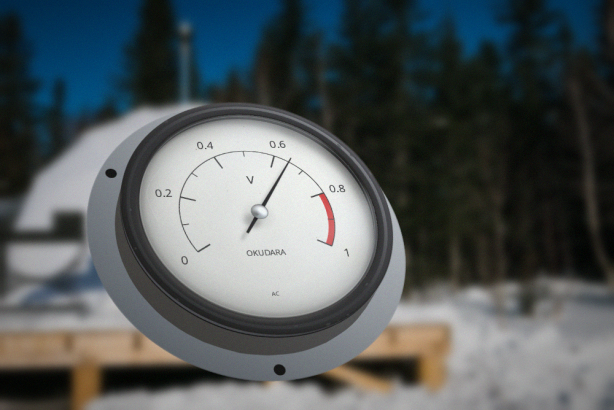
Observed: 0.65V
